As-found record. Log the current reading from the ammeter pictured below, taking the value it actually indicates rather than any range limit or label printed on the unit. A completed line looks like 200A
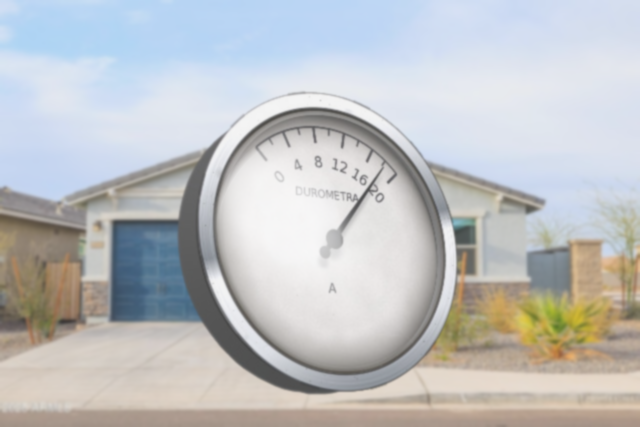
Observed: 18A
